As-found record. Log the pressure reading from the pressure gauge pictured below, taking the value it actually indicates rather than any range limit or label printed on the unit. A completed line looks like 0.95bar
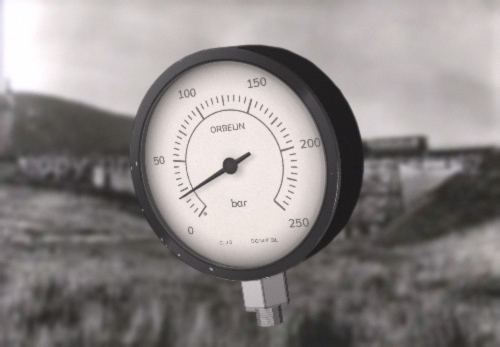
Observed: 20bar
